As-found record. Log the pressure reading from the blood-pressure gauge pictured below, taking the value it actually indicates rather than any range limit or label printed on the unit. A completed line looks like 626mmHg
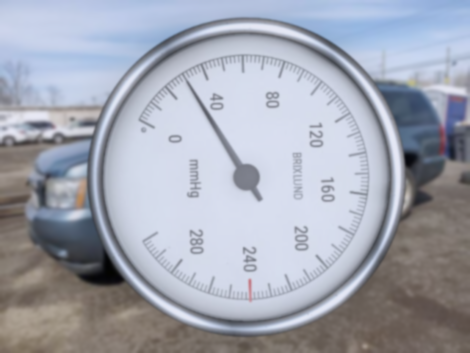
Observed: 30mmHg
